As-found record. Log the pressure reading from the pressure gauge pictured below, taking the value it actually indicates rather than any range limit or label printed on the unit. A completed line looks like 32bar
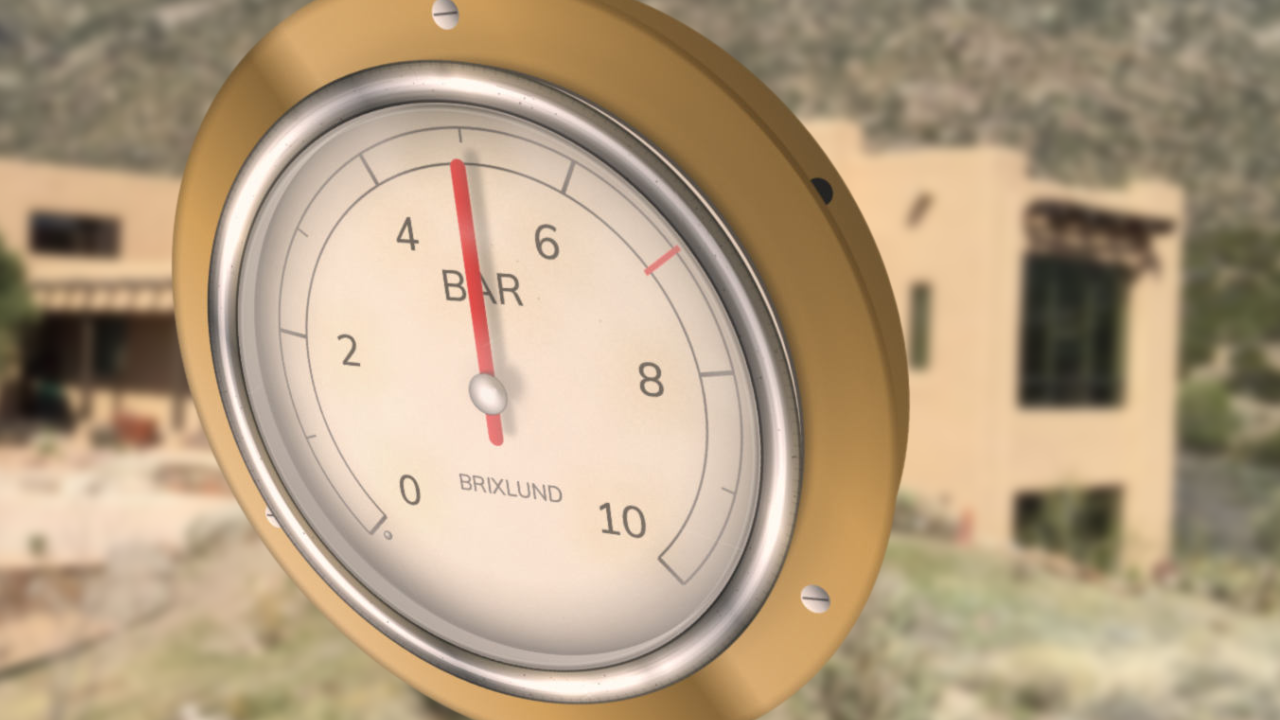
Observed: 5bar
